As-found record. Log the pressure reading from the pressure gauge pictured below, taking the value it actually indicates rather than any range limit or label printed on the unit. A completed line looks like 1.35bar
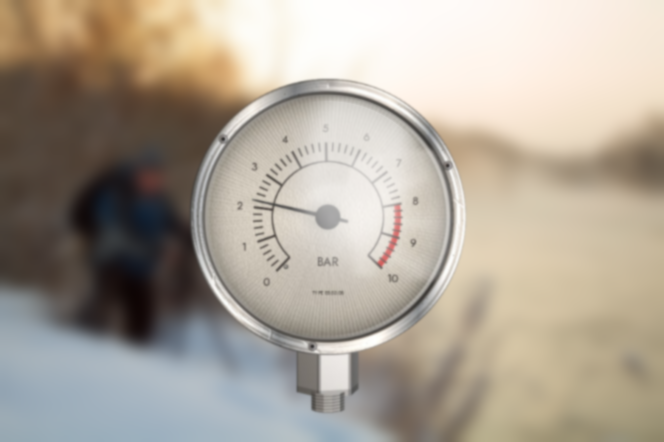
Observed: 2.2bar
